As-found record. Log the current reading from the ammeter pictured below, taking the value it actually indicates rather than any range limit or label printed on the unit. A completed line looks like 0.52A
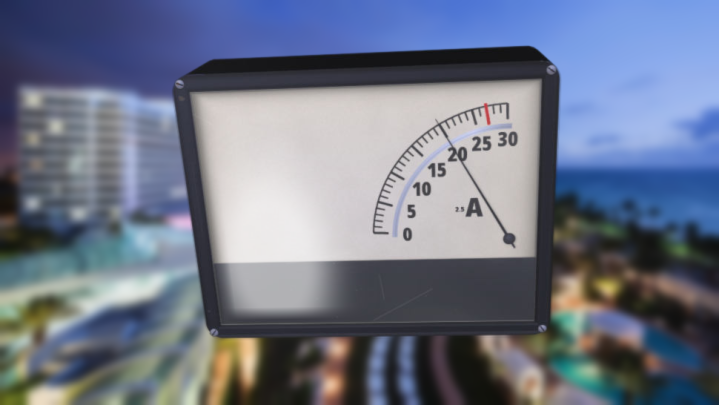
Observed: 20A
